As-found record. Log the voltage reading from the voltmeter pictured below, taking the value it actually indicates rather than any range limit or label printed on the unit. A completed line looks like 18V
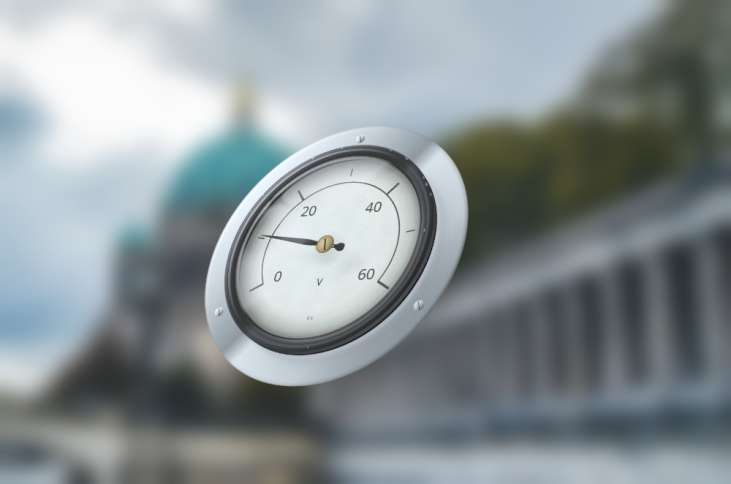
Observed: 10V
